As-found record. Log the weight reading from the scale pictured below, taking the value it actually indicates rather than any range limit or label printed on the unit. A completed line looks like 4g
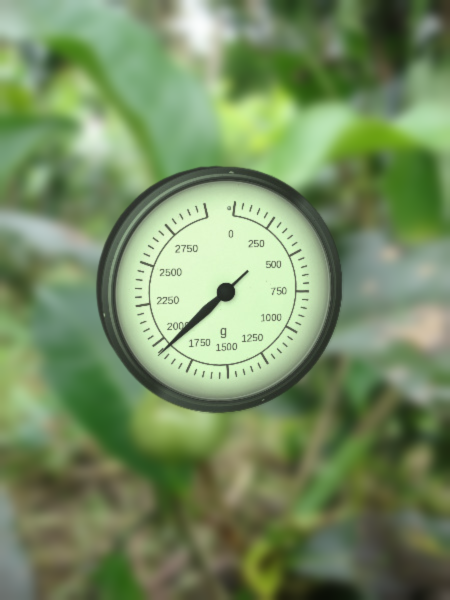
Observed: 1950g
